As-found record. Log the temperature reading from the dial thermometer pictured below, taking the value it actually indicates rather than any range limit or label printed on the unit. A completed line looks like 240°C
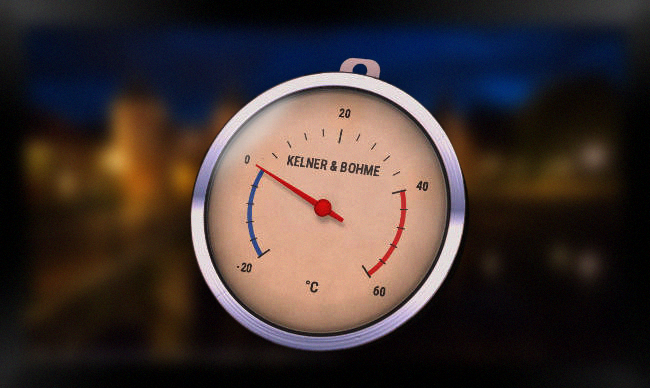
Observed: 0°C
